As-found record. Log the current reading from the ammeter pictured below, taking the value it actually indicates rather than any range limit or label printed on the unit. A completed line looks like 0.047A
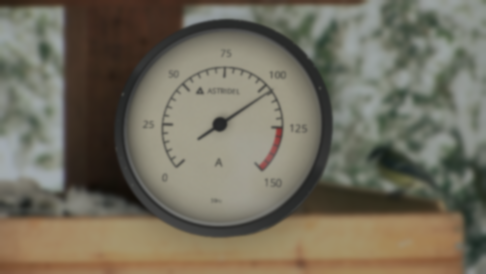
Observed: 105A
